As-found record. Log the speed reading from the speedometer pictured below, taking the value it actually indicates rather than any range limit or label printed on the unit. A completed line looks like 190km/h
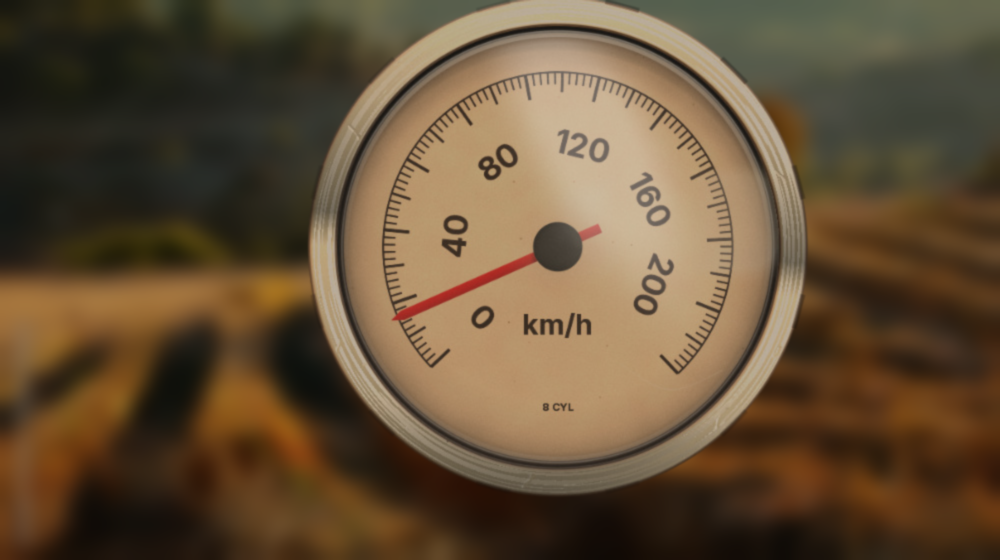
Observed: 16km/h
